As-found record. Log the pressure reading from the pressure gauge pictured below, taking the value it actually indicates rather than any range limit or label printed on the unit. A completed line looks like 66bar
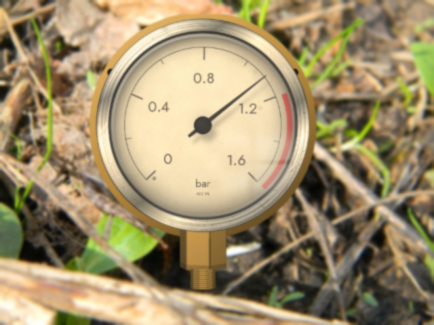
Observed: 1.1bar
